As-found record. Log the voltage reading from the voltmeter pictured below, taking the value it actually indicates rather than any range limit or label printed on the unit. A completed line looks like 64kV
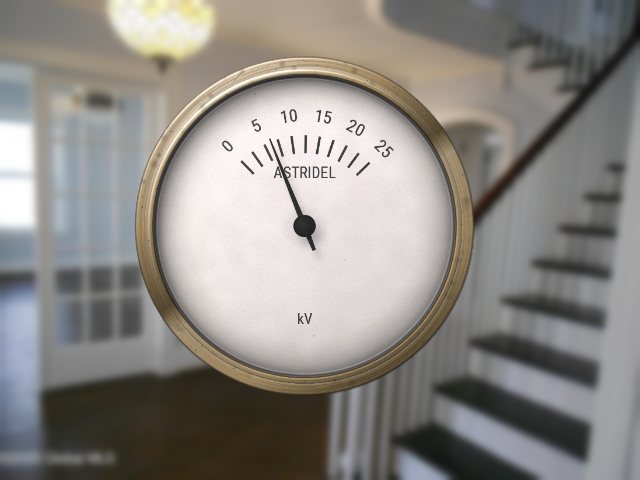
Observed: 6.25kV
